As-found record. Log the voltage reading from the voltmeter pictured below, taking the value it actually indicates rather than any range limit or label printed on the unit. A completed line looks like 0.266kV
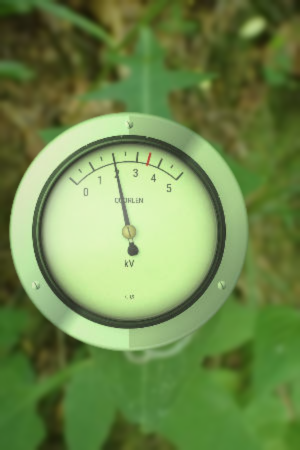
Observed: 2kV
